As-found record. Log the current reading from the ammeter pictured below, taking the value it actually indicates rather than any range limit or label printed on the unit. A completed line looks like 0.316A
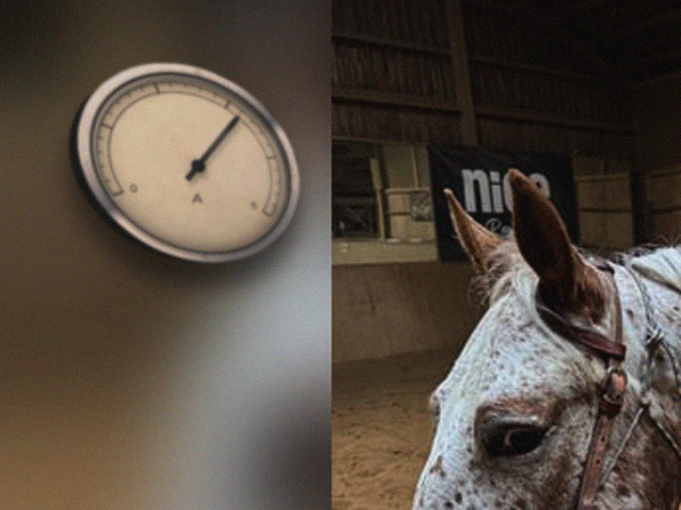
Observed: 3.2A
